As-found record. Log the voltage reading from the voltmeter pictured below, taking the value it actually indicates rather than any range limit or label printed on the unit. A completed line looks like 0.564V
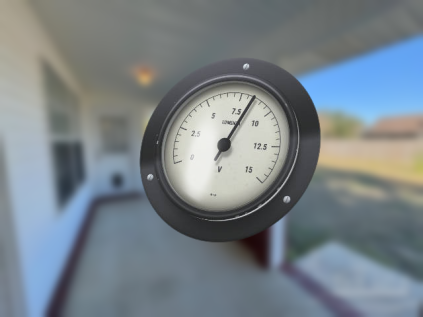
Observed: 8.5V
